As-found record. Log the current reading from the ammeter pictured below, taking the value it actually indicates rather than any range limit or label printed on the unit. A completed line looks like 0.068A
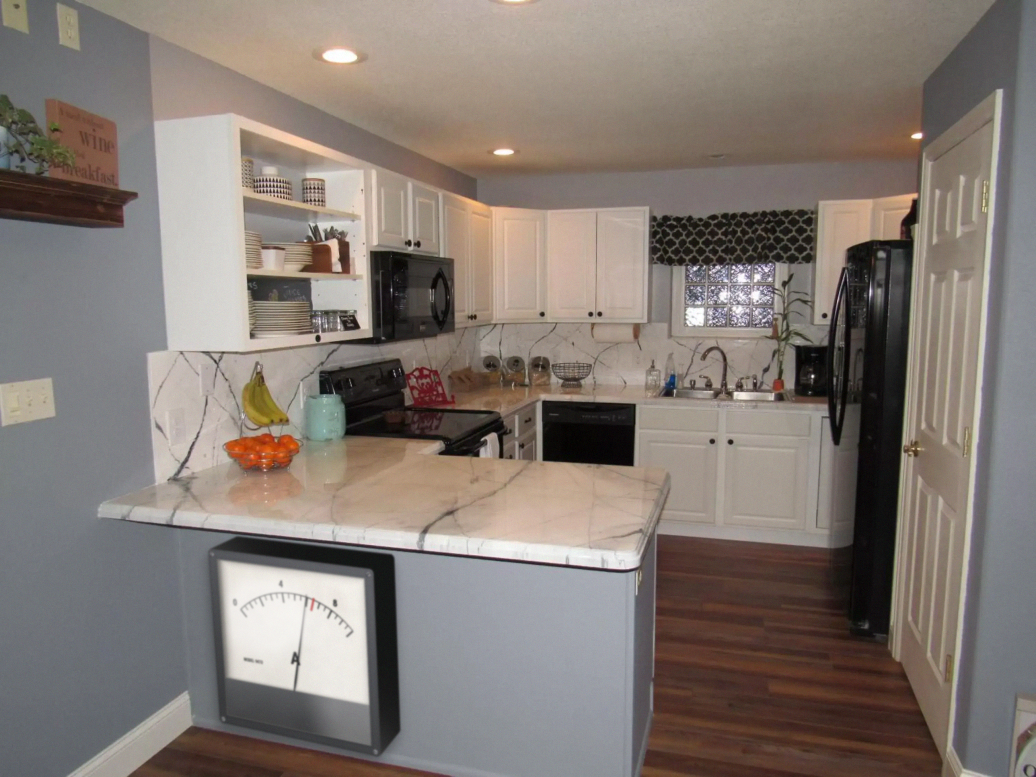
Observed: 6A
